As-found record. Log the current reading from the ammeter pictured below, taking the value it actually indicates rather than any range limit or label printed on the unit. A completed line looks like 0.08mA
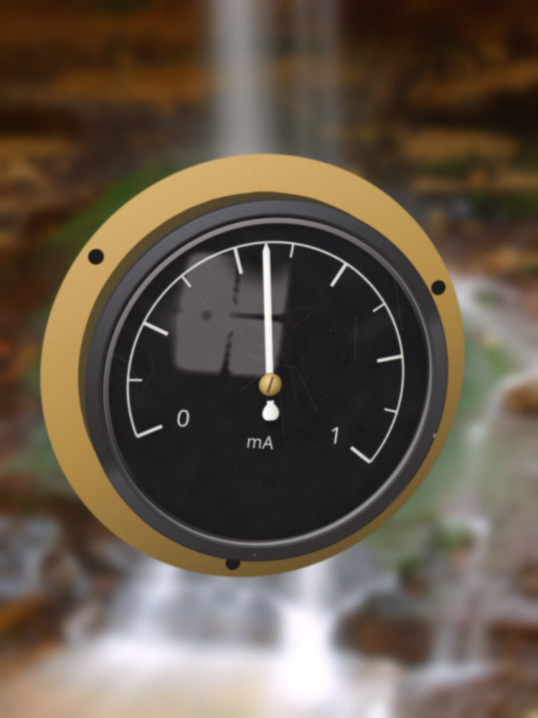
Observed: 0.45mA
